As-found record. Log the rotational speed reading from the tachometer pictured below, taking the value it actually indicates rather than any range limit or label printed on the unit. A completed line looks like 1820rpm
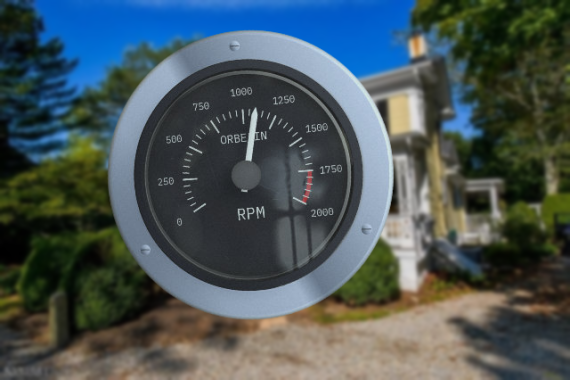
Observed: 1100rpm
